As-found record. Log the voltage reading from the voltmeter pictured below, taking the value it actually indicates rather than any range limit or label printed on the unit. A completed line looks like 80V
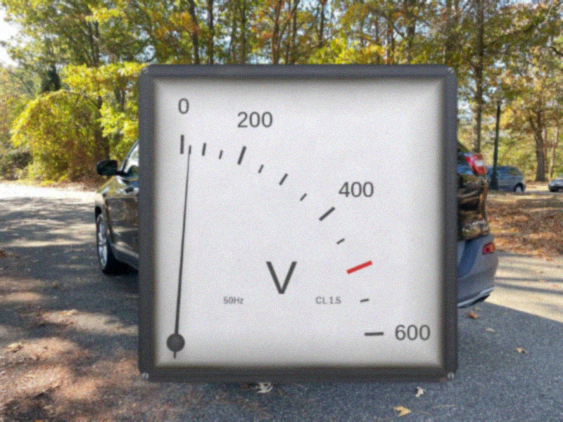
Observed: 50V
